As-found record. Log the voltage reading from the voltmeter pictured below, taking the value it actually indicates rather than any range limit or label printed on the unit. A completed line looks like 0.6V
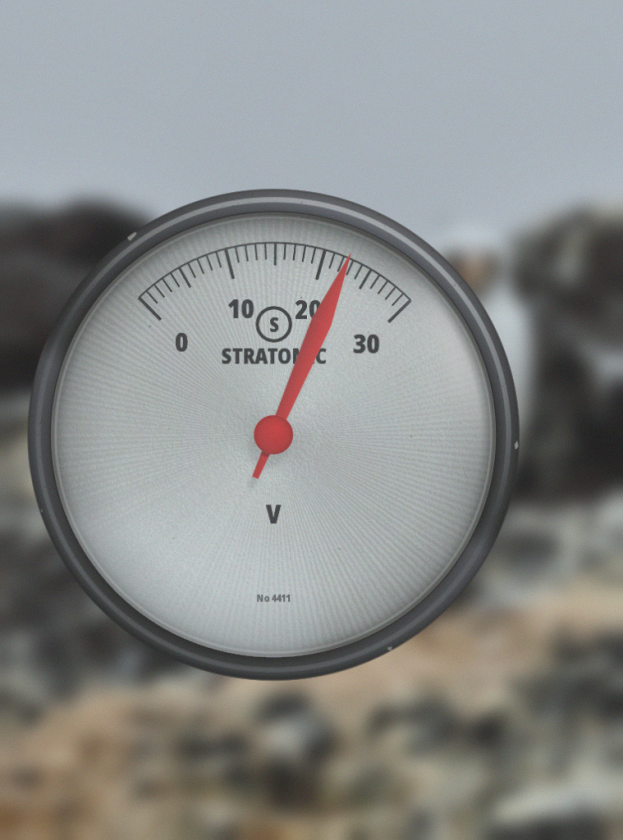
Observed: 22.5V
